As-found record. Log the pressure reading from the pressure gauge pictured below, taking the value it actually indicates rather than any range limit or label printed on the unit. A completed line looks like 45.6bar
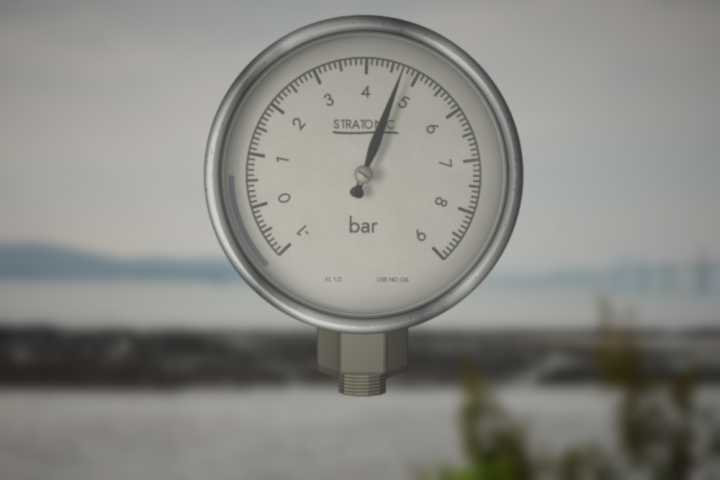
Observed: 4.7bar
